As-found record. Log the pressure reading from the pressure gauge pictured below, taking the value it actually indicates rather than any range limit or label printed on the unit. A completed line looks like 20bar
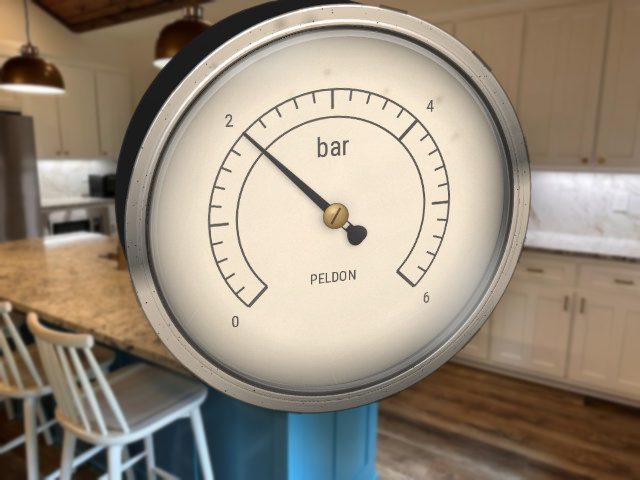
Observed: 2bar
